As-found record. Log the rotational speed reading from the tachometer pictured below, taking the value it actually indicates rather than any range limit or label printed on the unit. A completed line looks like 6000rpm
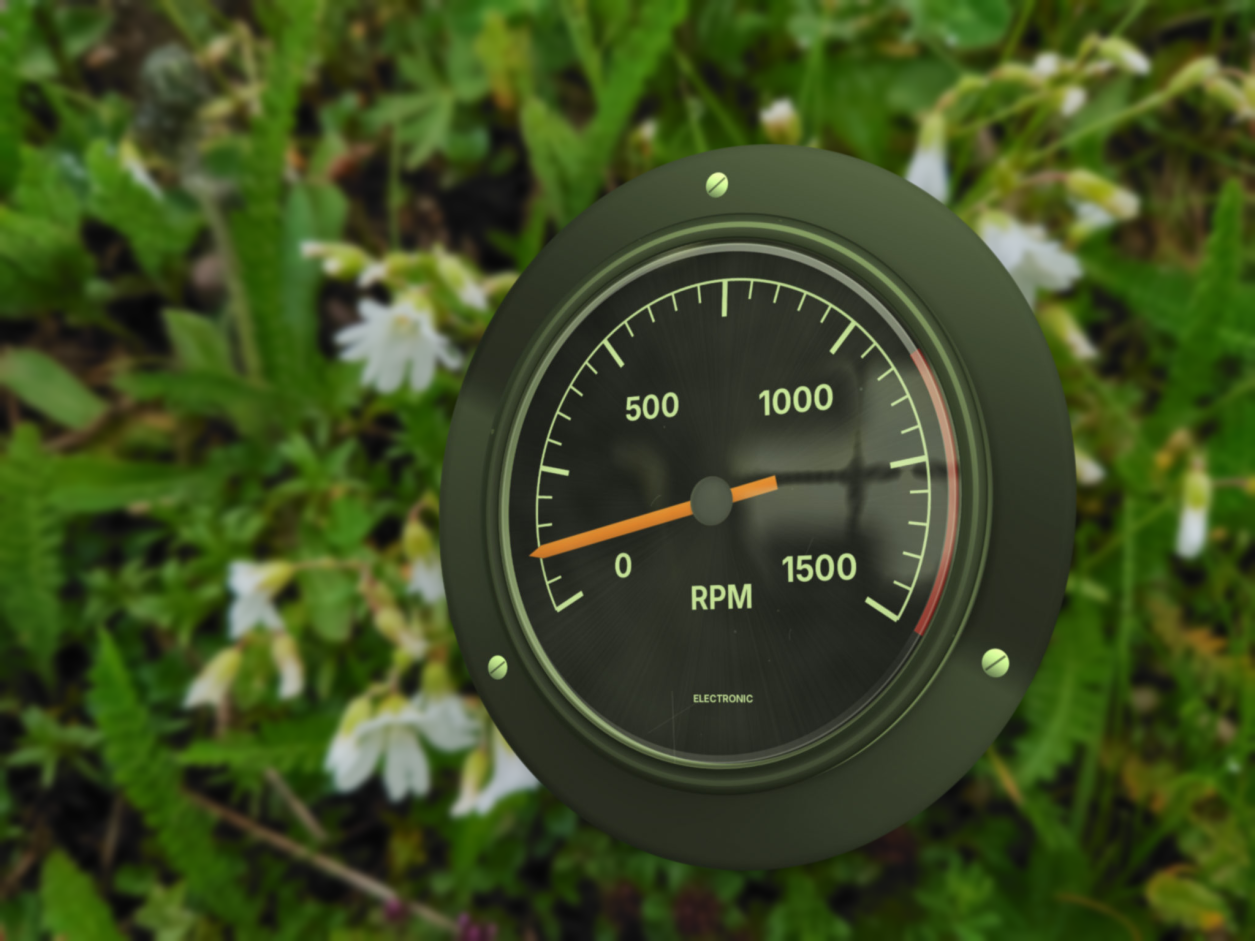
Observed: 100rpm
